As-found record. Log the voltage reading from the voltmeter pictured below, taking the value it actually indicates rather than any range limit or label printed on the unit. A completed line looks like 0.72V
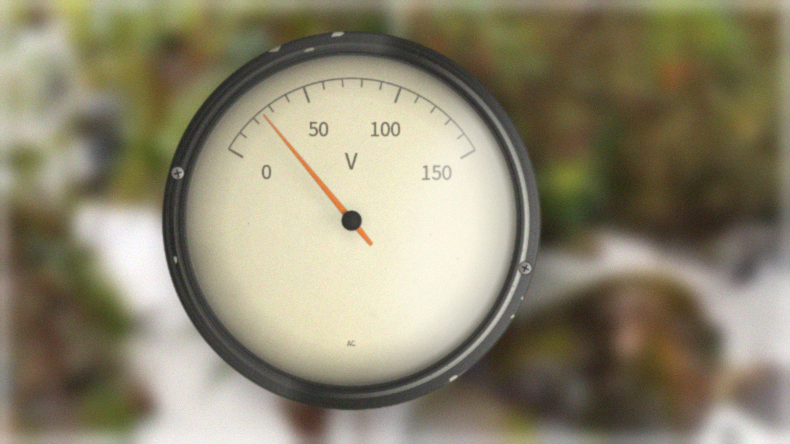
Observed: 25V
